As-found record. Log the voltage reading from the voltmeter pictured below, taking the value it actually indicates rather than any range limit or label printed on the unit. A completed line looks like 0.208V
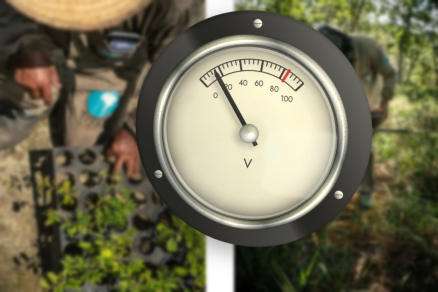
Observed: 16V
